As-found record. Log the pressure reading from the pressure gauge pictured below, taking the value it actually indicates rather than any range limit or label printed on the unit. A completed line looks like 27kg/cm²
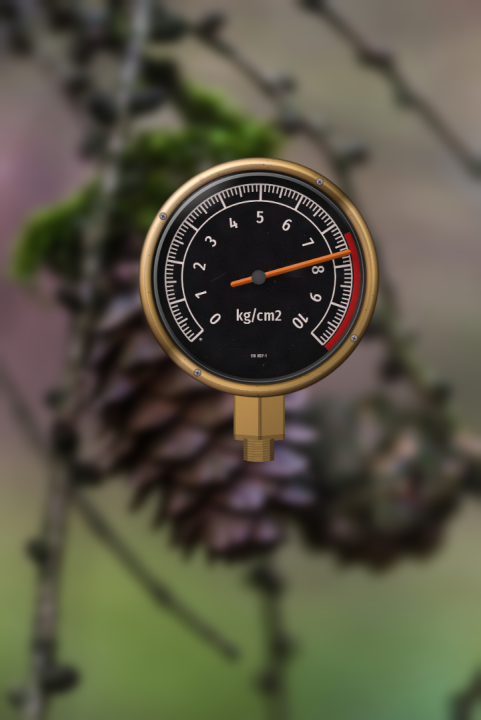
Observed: 7.7kg/cm²
